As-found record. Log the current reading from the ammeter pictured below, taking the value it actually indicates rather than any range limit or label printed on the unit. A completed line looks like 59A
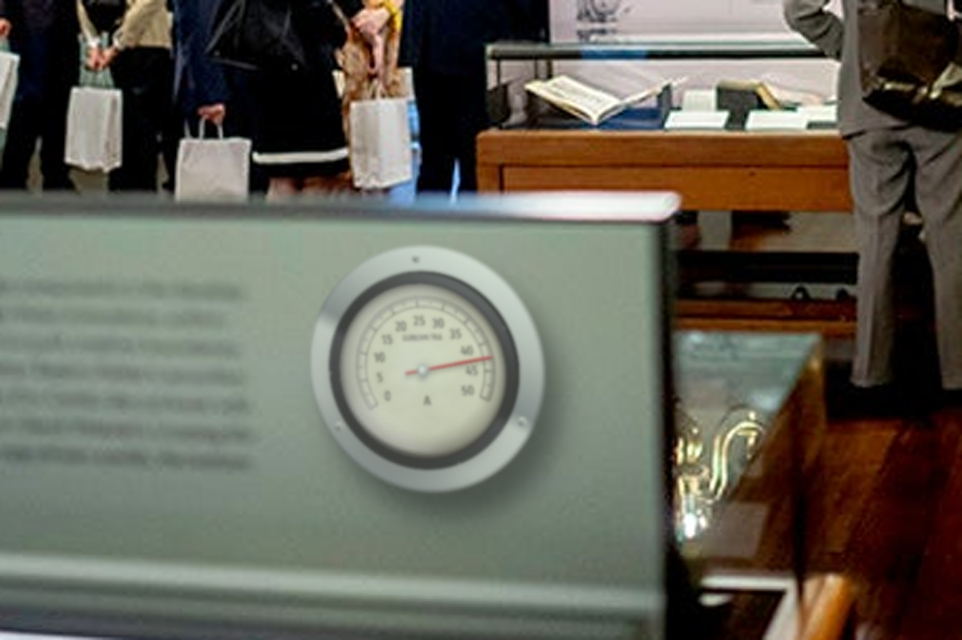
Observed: 42.5A
